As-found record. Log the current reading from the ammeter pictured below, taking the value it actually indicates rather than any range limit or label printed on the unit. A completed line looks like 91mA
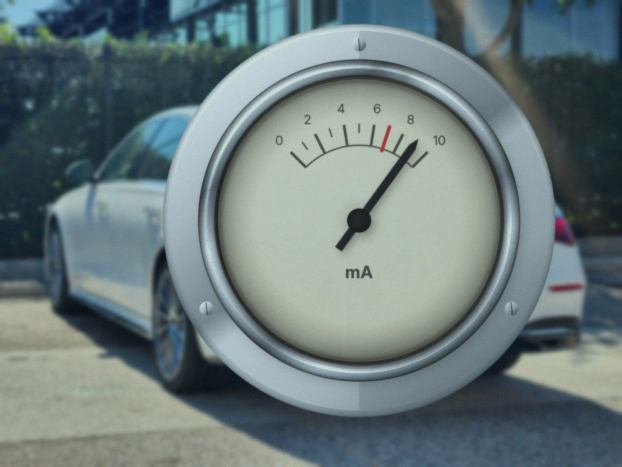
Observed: 9mA
